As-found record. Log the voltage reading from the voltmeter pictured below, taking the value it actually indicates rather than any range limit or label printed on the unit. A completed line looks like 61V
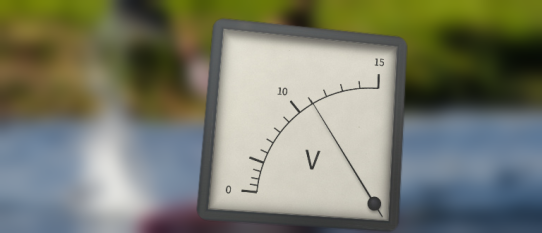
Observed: 11V
